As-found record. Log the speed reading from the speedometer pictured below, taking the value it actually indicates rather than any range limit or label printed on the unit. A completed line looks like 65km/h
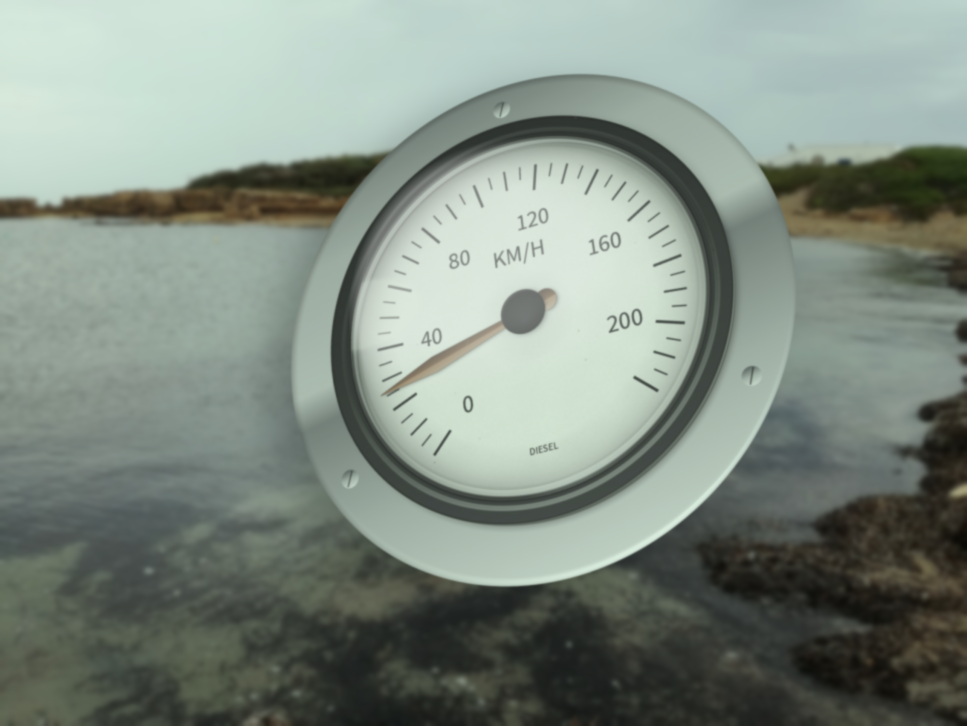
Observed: 25km/h
